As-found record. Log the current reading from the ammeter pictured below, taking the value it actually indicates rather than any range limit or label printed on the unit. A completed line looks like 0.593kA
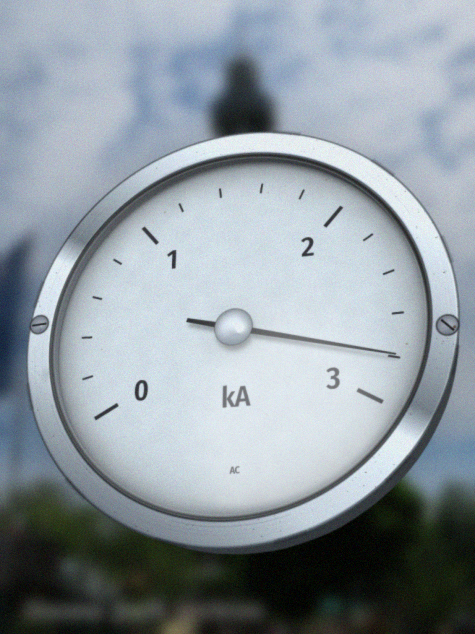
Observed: 2.8kA
